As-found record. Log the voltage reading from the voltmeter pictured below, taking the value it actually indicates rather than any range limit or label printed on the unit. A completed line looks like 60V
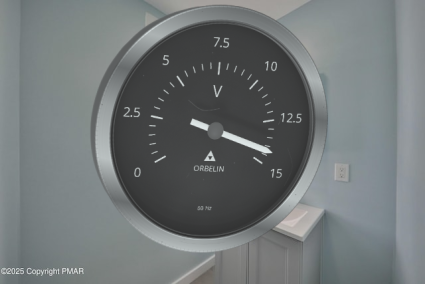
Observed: 14.25V
